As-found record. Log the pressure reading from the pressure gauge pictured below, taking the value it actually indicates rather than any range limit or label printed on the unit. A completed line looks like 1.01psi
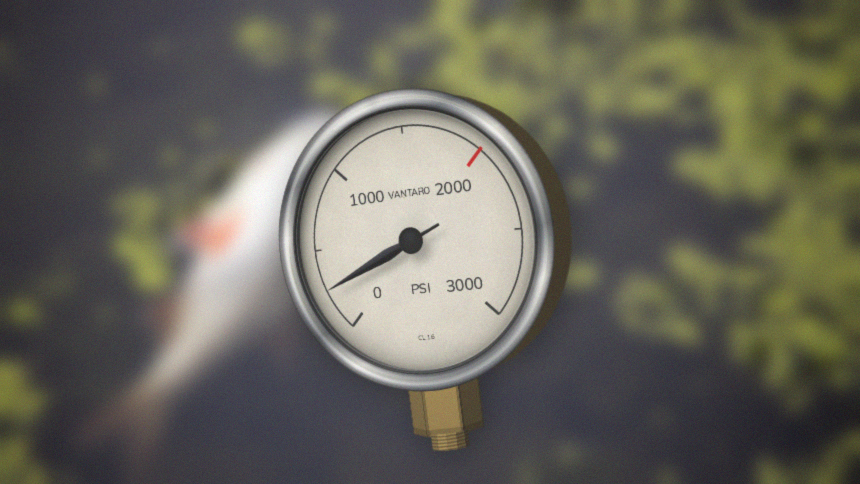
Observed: 250psi
